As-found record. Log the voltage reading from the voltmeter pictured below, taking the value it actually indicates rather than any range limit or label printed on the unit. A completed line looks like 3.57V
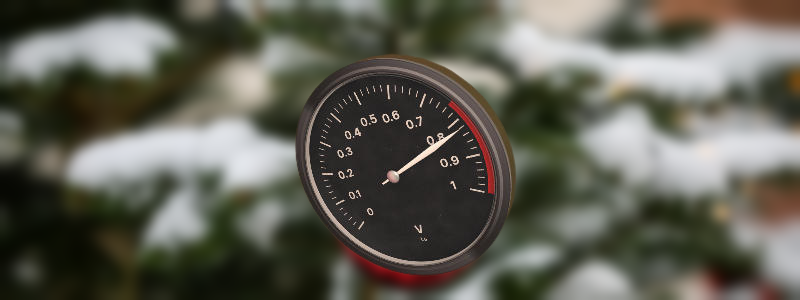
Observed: 0.82V
